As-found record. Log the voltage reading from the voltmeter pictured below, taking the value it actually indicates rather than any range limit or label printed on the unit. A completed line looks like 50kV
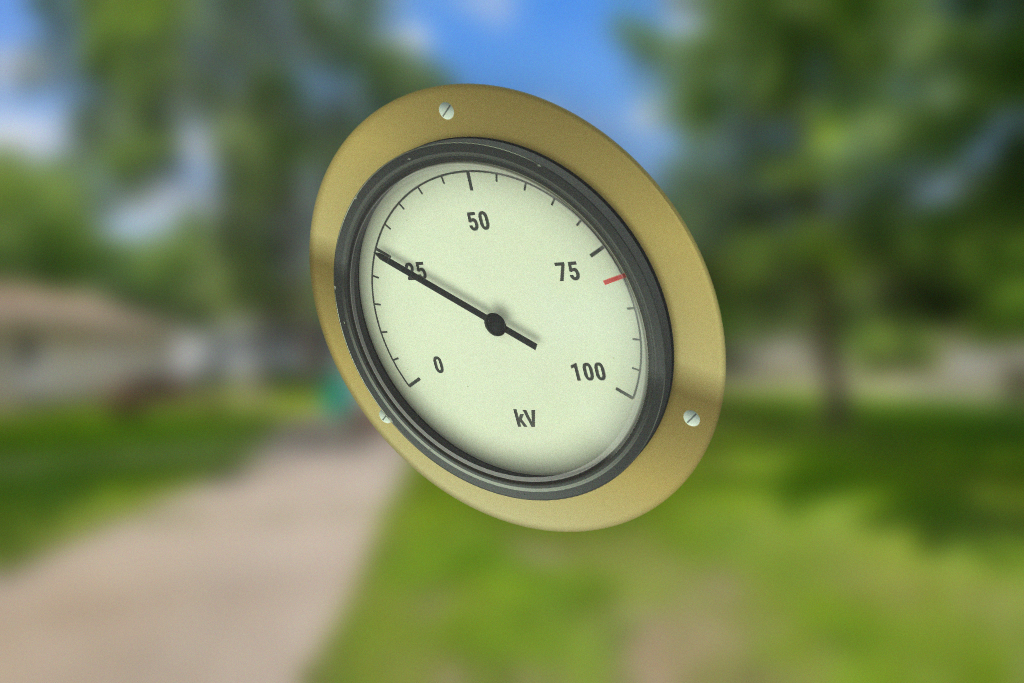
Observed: 25kV
